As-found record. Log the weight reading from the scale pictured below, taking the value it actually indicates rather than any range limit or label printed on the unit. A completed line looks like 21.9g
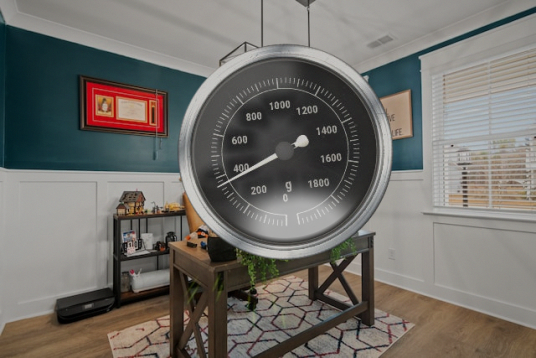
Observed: 360g
